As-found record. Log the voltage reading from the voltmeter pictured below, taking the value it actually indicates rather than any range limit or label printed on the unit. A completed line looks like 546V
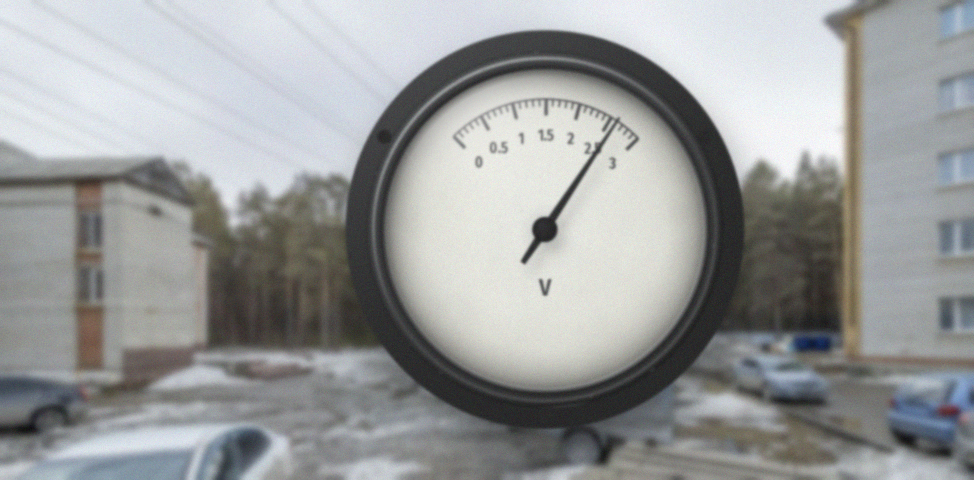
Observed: 2.6V
